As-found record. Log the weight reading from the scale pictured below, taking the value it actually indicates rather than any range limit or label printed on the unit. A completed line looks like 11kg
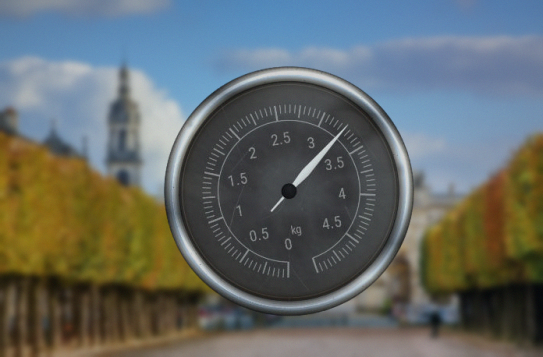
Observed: 3.25kg
